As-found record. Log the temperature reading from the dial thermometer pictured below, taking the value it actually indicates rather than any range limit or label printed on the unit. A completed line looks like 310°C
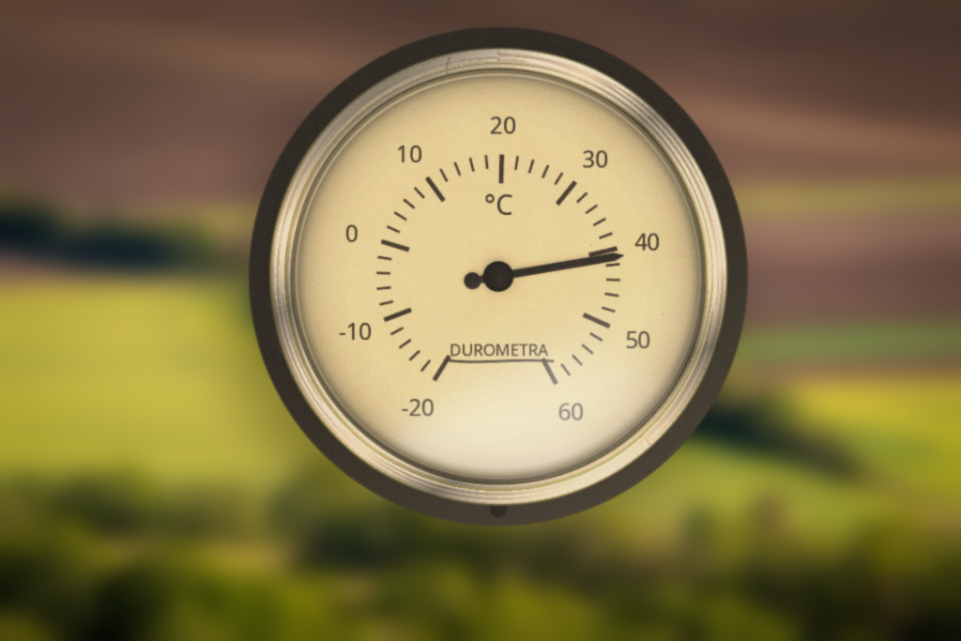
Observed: 41°C
